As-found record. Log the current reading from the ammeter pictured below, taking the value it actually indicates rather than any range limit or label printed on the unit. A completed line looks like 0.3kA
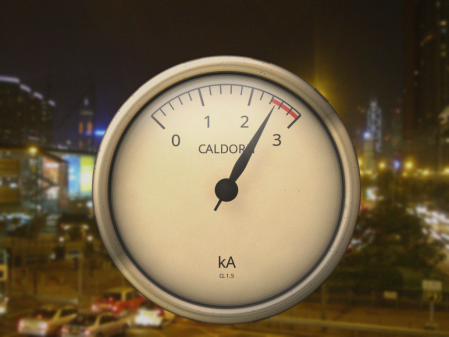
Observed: 2.5kA
